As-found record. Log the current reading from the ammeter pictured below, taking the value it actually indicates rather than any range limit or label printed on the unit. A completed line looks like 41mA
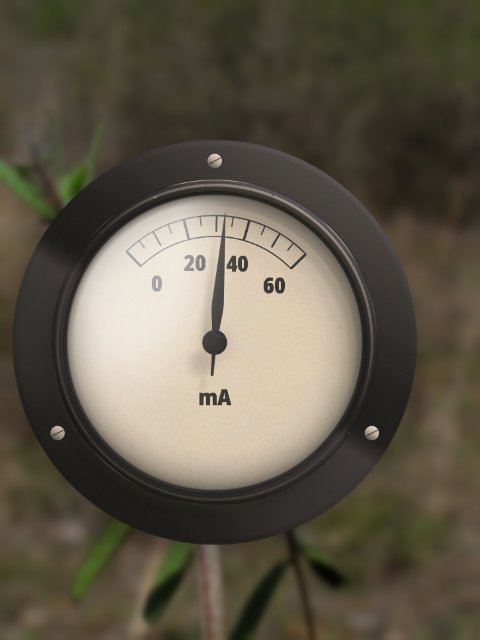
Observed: 32.5mA
